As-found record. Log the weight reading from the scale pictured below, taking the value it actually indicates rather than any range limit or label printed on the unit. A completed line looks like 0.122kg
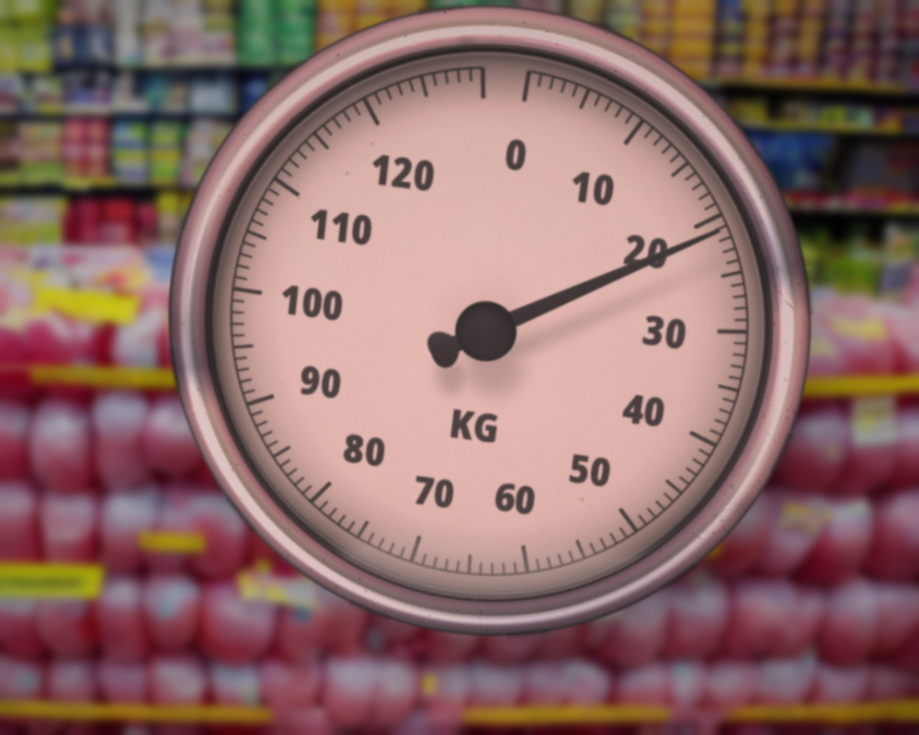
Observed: 21kg
